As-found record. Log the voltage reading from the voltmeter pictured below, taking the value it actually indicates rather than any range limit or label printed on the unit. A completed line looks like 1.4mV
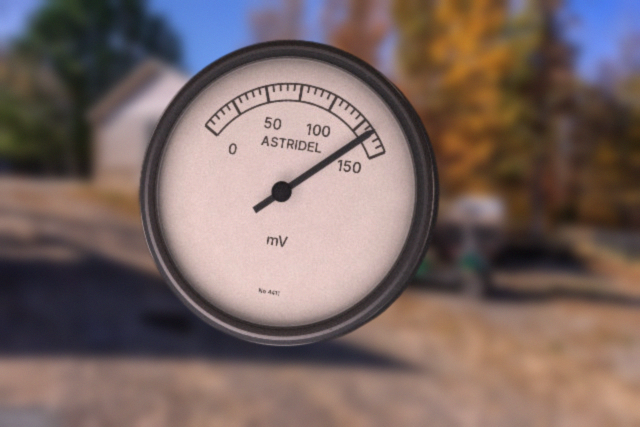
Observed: 135mV
